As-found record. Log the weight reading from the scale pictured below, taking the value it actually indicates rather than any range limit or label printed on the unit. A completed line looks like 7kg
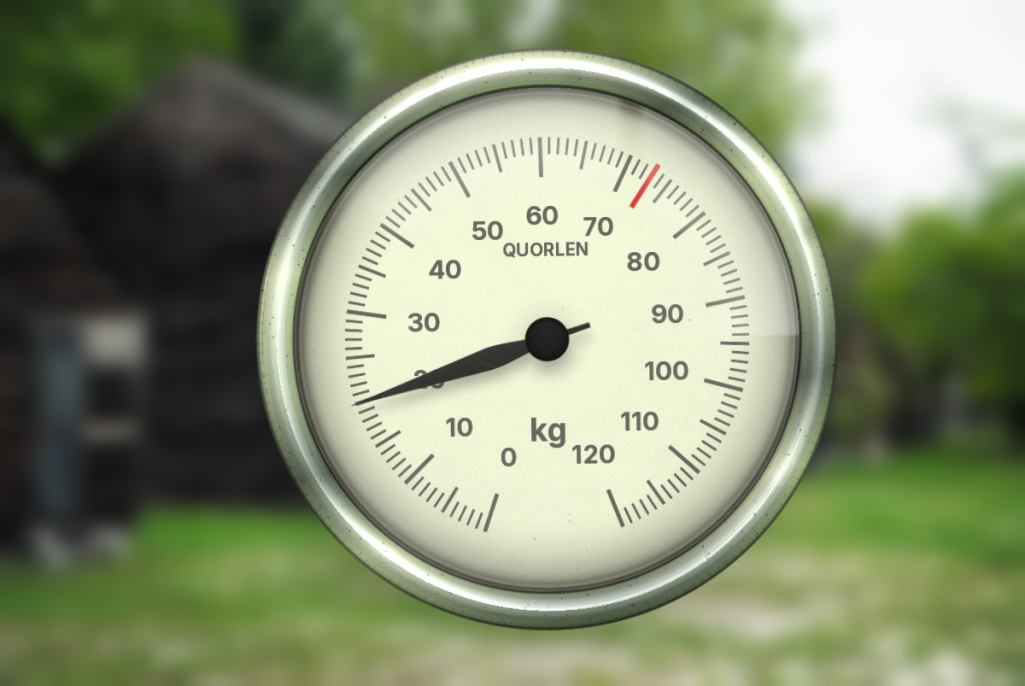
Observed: 20kg
